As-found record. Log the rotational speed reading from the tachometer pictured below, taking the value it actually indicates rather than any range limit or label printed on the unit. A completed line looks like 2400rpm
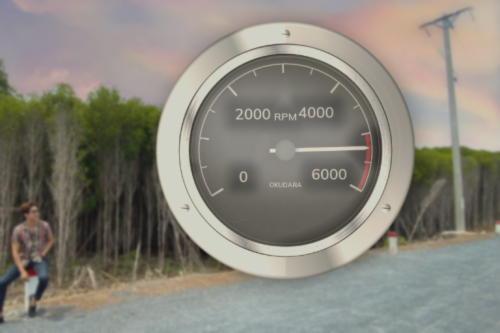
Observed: 5250rpm
